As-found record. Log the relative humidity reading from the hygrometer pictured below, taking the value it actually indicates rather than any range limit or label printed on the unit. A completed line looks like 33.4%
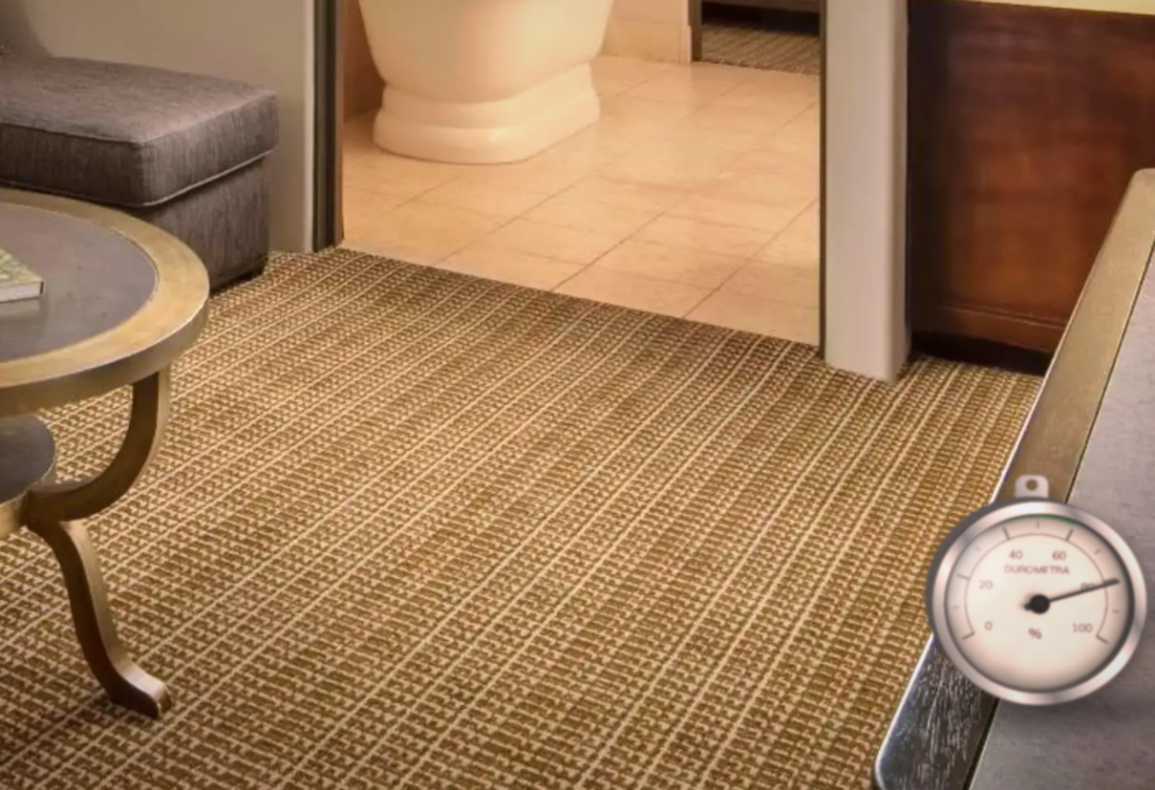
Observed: 80%
